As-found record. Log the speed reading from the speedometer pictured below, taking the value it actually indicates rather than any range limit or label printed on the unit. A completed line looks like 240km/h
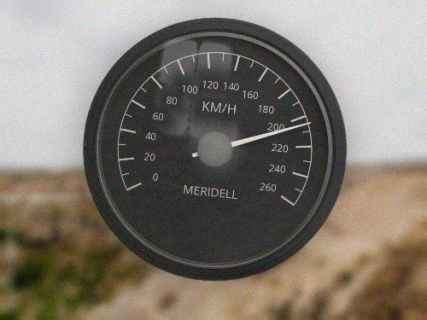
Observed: 205km/h
